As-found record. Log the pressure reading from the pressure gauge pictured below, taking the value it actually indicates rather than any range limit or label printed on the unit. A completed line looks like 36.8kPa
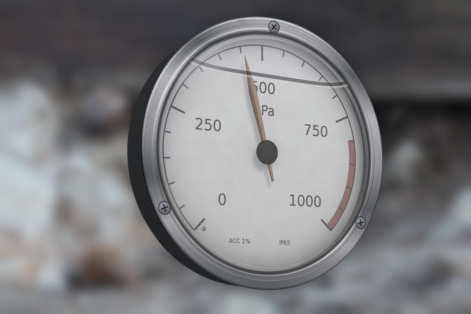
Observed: 450kPa
